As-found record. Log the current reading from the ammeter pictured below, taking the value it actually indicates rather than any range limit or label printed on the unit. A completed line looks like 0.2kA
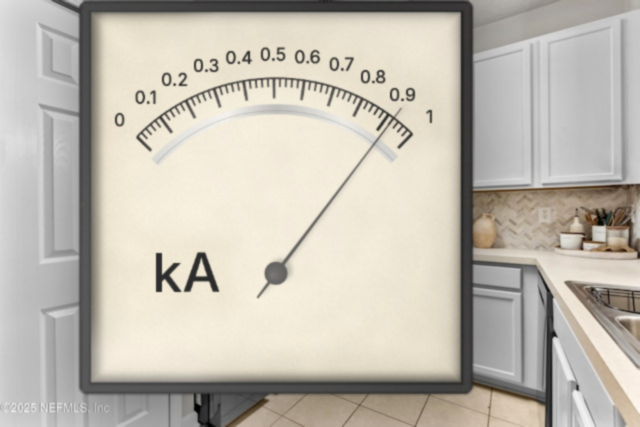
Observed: 0.92kA
